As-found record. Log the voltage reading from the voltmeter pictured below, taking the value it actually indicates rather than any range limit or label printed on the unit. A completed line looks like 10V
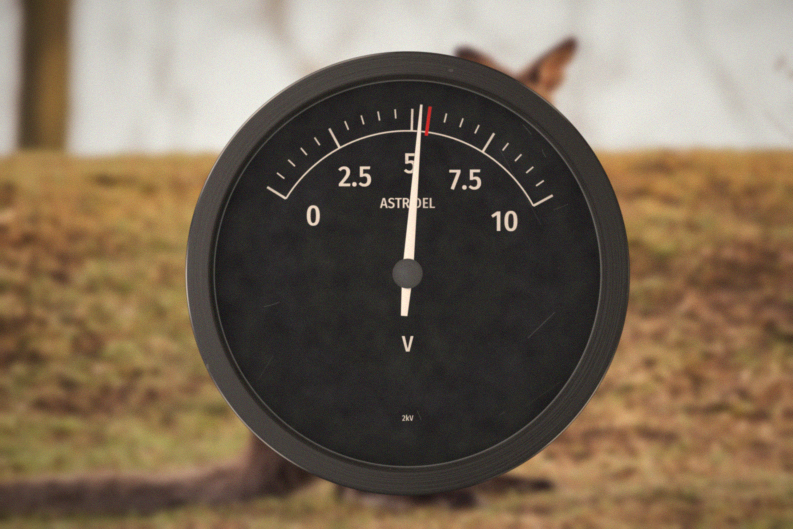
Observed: 5.25V
